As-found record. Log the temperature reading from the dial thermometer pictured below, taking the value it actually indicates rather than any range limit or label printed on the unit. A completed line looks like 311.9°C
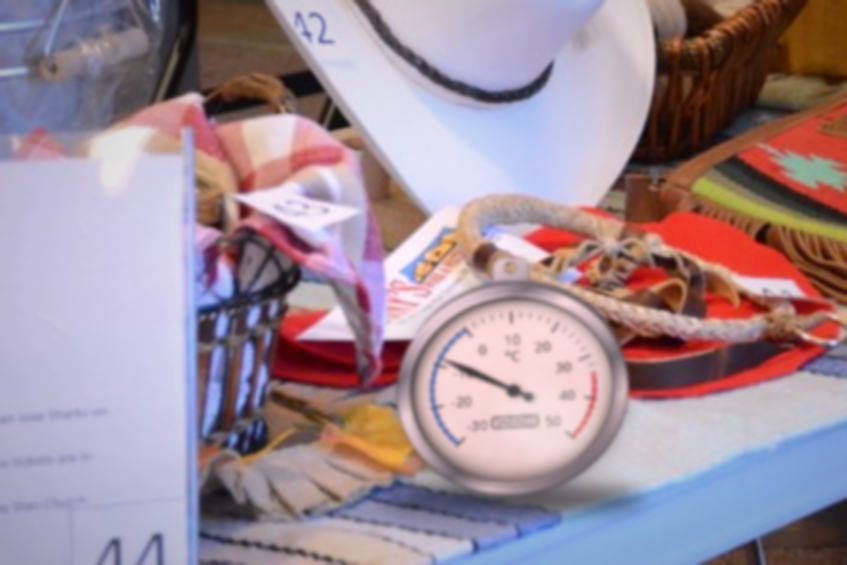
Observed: -8°C
